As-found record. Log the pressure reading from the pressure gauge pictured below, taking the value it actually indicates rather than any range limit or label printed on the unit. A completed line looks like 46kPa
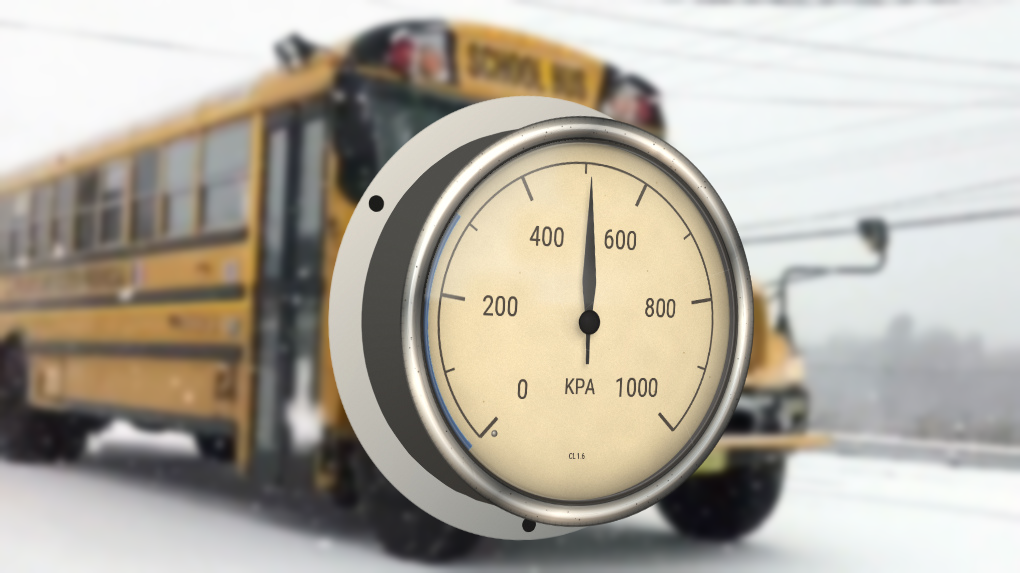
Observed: 500kPa
